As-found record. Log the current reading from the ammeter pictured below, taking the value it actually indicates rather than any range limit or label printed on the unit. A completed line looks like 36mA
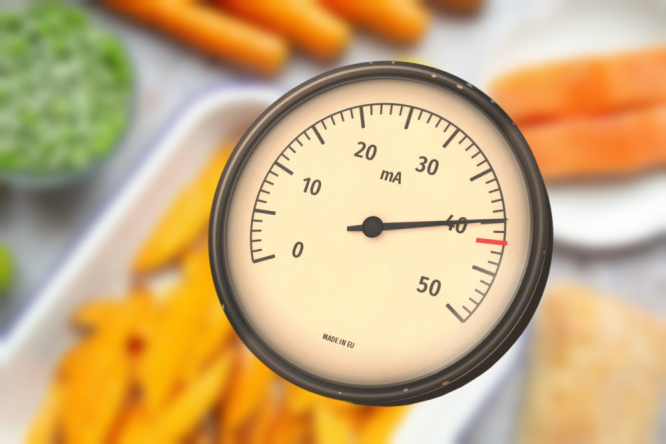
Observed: 40mA
